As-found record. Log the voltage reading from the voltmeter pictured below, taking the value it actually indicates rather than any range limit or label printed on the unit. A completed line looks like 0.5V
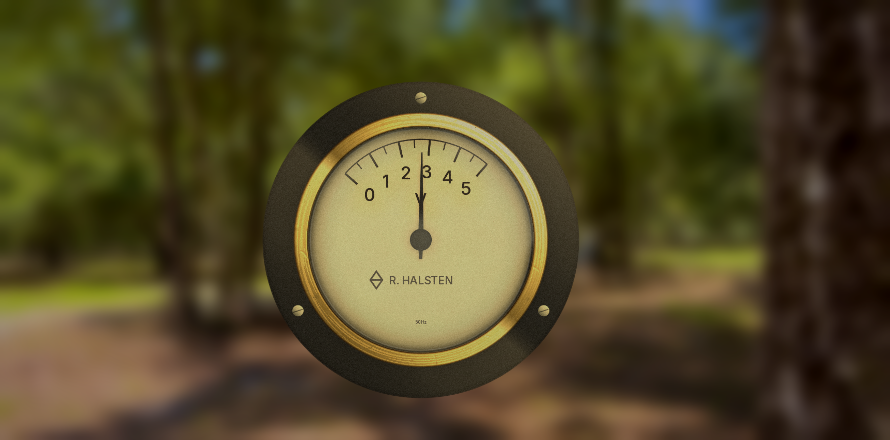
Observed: 2.75V
